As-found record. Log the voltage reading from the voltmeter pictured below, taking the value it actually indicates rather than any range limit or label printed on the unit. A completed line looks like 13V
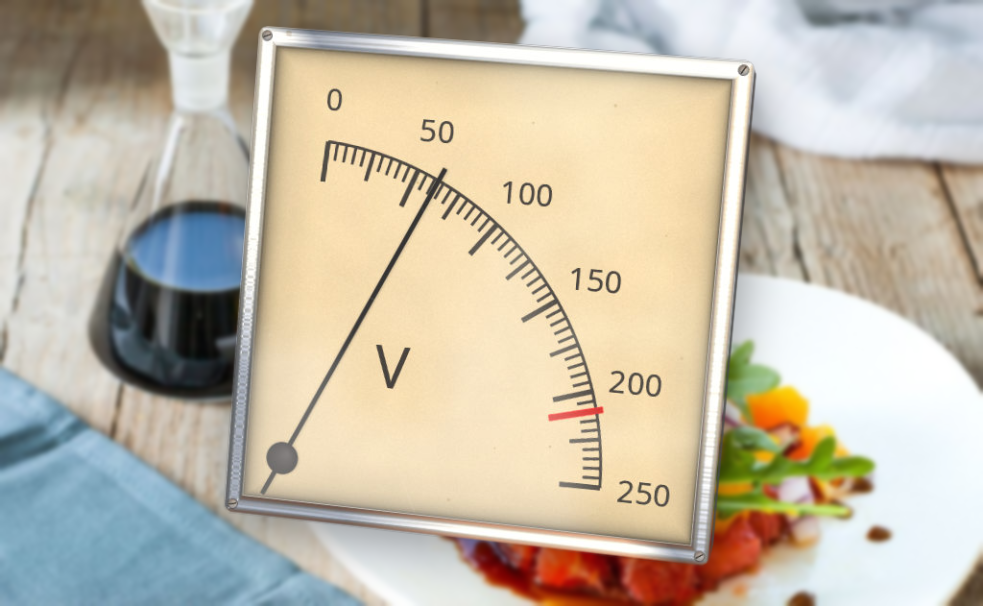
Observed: 62.5V
